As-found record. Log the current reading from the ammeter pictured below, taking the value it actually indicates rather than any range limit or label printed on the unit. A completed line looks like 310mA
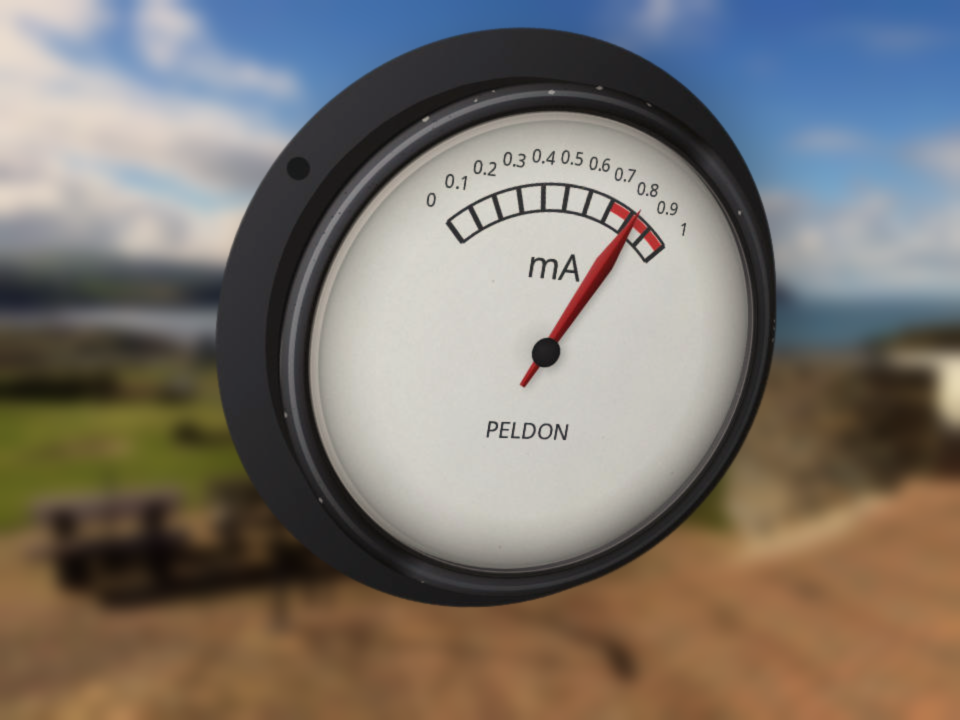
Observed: 0.8mA
